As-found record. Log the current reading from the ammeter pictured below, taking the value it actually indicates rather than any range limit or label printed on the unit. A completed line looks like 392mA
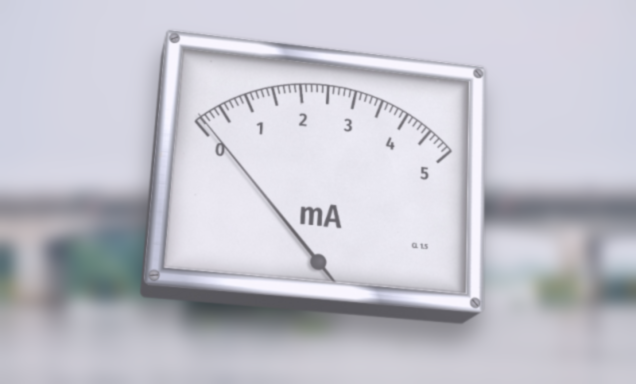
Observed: 0.1mA
